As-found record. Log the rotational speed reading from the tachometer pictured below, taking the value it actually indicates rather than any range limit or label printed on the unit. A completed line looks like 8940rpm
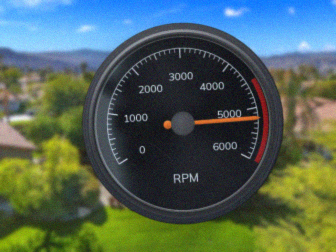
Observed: 5200rpm
